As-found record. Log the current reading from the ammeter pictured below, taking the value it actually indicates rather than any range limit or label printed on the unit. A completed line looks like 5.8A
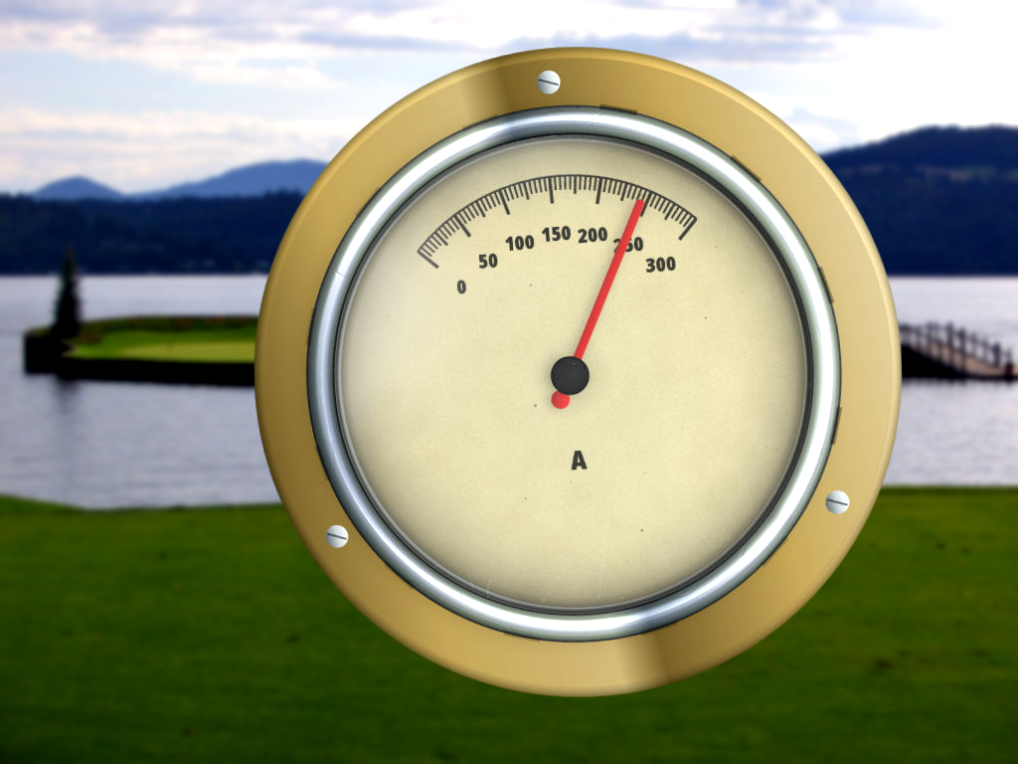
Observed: 245A
